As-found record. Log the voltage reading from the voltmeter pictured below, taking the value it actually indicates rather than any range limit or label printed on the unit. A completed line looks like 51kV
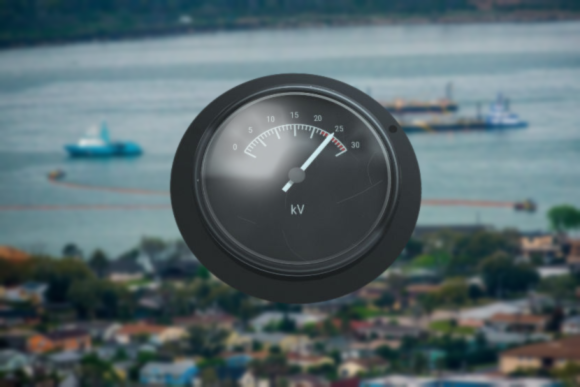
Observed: 25kV
